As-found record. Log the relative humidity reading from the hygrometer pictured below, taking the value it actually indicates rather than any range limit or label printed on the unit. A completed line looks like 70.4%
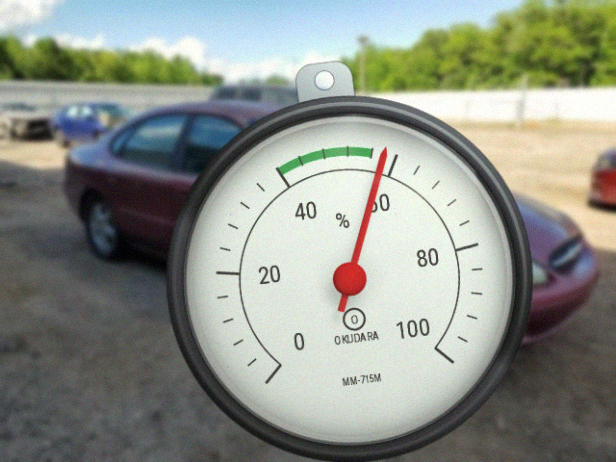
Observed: 58%
